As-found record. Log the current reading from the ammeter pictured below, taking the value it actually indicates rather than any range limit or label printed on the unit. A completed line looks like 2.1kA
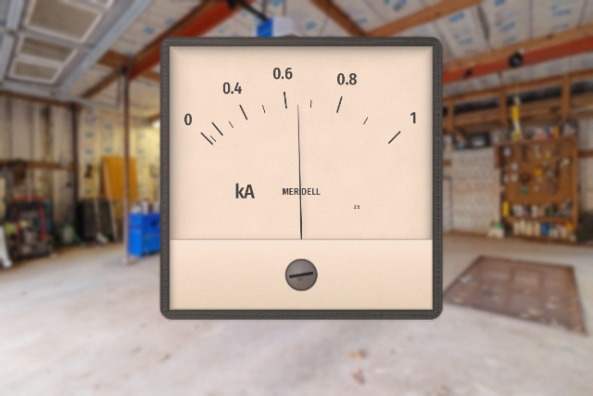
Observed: 0.65kA
